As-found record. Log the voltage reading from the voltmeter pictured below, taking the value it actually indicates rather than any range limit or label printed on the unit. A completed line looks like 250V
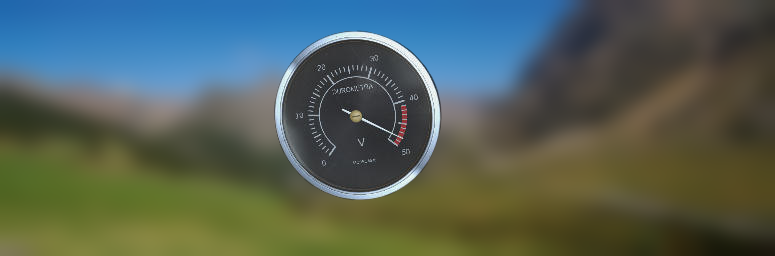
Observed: 48V
